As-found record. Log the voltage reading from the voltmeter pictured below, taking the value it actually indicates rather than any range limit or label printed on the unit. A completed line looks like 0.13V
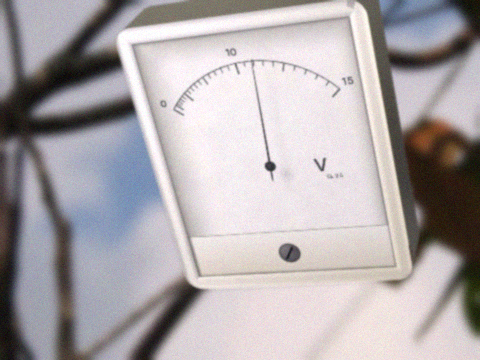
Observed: 11V
